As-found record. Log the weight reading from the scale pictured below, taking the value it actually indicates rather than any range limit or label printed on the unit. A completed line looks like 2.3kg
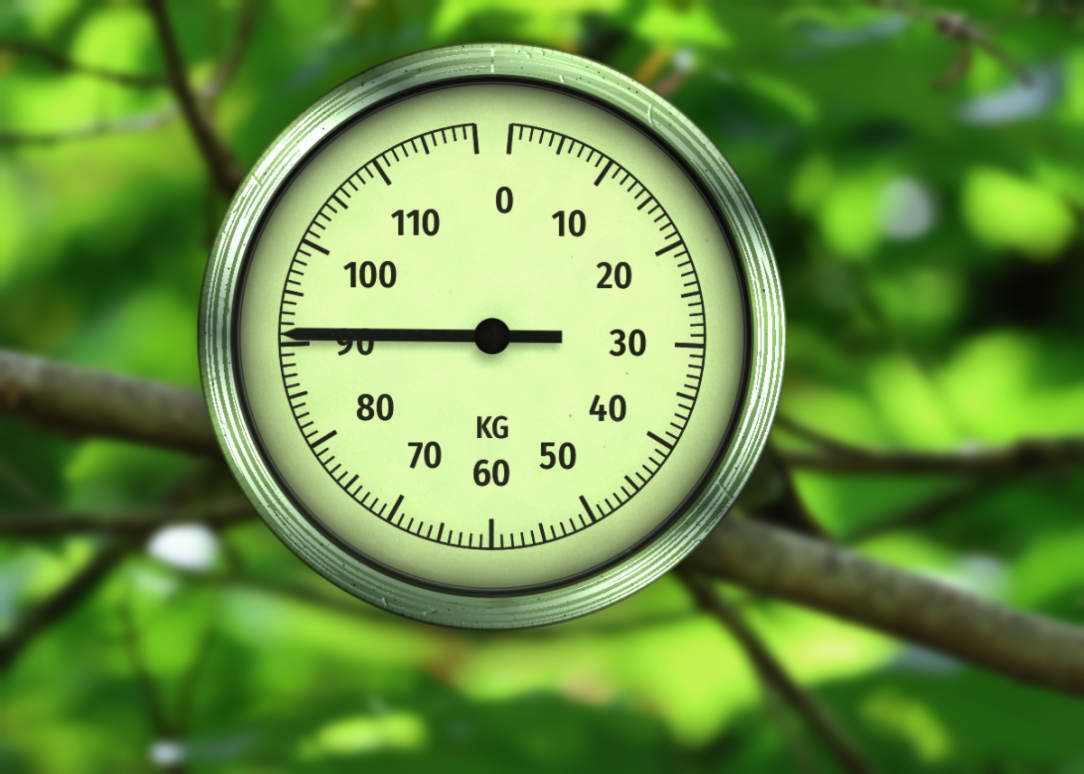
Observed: 91kg
